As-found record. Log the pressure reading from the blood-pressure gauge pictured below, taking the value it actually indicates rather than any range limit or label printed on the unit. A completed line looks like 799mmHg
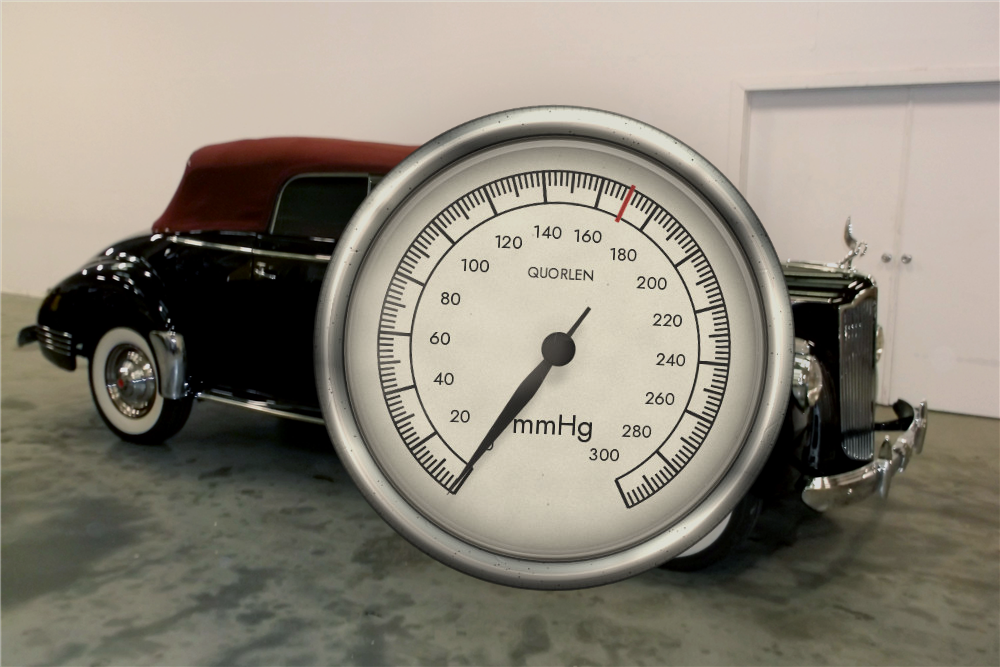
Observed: 2mmHg
